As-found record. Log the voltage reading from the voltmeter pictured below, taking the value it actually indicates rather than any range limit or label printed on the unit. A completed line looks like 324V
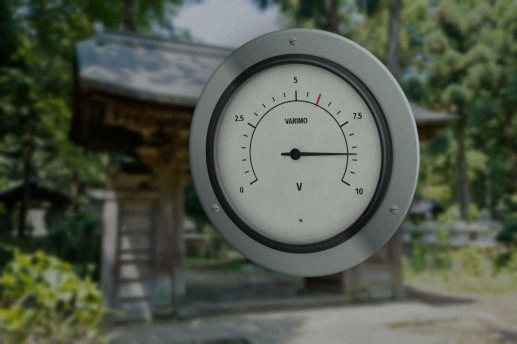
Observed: 8.75V
